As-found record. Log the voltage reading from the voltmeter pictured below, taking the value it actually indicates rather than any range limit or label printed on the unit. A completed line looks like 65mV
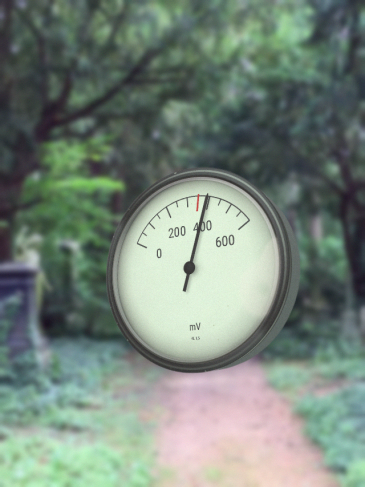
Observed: 400mV
